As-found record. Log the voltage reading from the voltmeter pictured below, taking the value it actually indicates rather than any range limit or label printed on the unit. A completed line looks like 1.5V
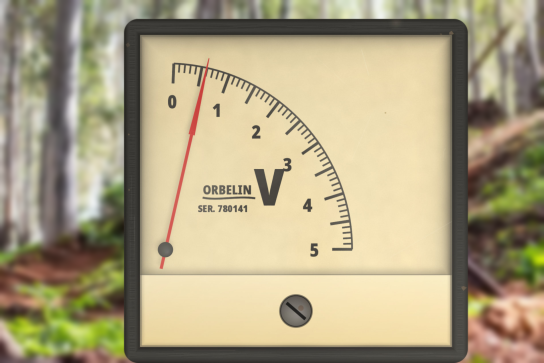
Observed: 0.6V
